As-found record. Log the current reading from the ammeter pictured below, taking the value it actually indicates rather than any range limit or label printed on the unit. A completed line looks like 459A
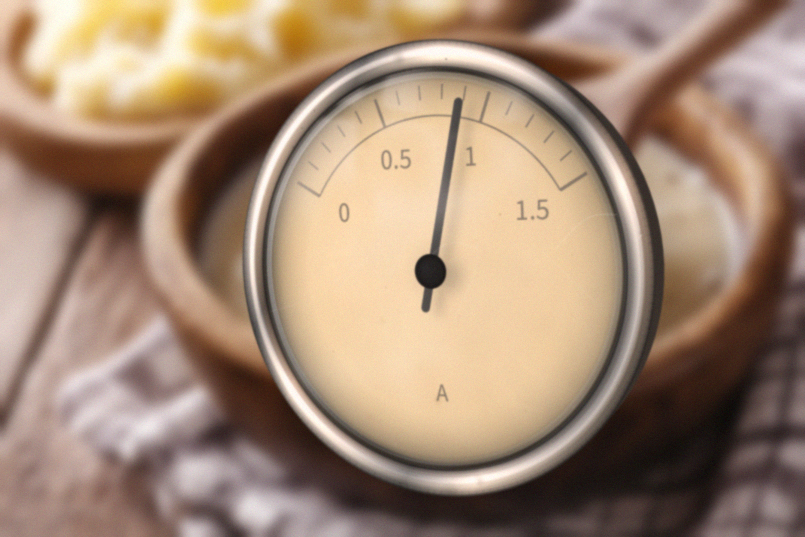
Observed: 0.9A
